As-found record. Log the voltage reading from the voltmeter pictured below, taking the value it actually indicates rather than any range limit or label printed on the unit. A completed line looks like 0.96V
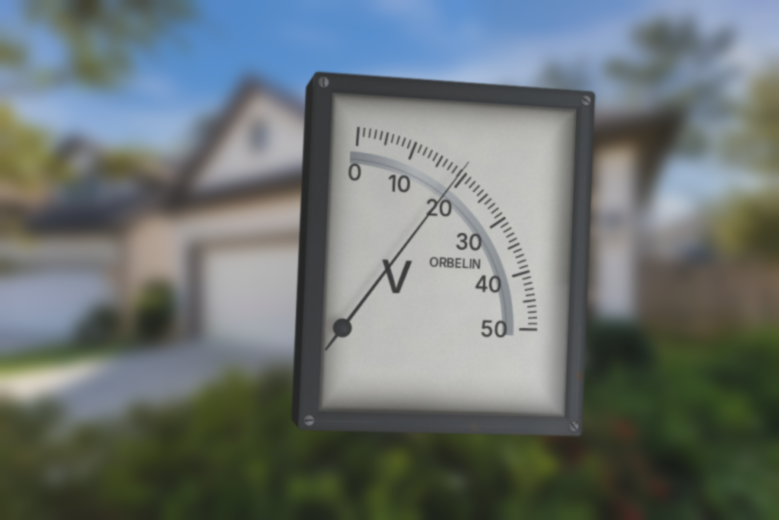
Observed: 19V
